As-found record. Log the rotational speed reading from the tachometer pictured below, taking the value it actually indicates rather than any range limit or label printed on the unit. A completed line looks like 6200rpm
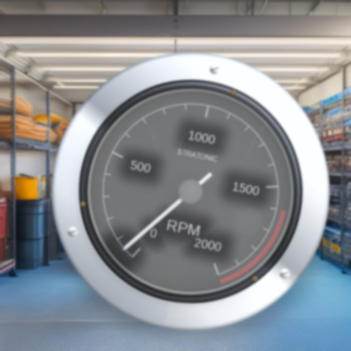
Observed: 50rpm
